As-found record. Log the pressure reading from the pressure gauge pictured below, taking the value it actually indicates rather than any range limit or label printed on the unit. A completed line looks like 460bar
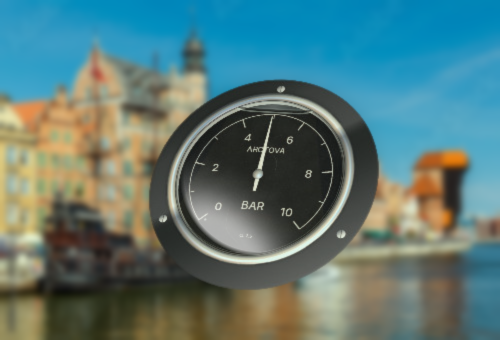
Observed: 5bar
